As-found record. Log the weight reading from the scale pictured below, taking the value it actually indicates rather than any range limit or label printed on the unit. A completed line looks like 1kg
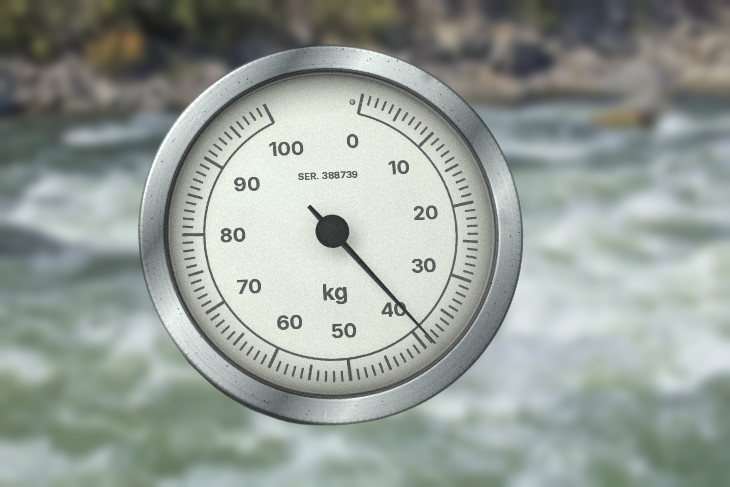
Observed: 39kg
